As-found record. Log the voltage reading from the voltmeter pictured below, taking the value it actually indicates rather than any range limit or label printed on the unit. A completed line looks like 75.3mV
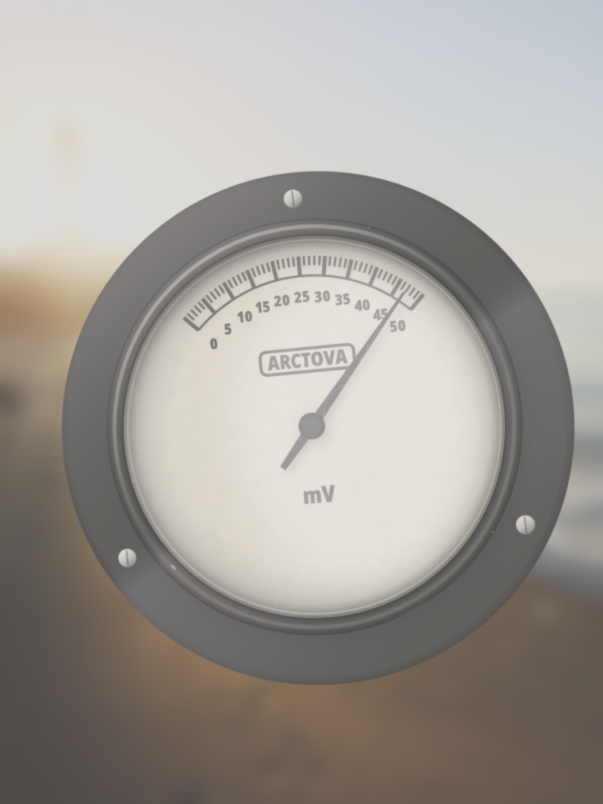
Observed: 47mV
